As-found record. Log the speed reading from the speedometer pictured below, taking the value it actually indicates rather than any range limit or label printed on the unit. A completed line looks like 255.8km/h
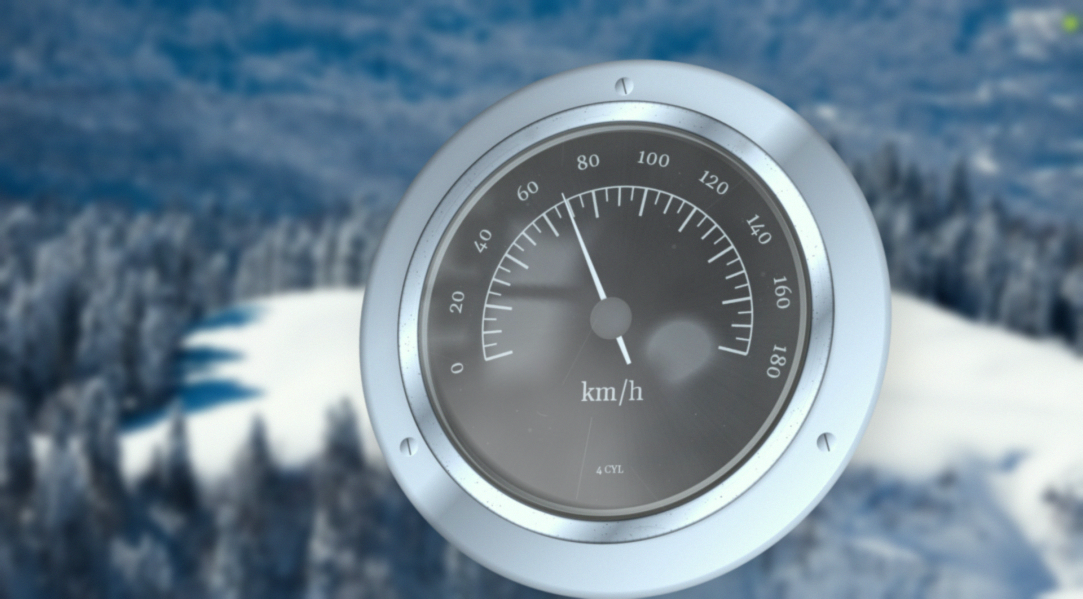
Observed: 70km/h
